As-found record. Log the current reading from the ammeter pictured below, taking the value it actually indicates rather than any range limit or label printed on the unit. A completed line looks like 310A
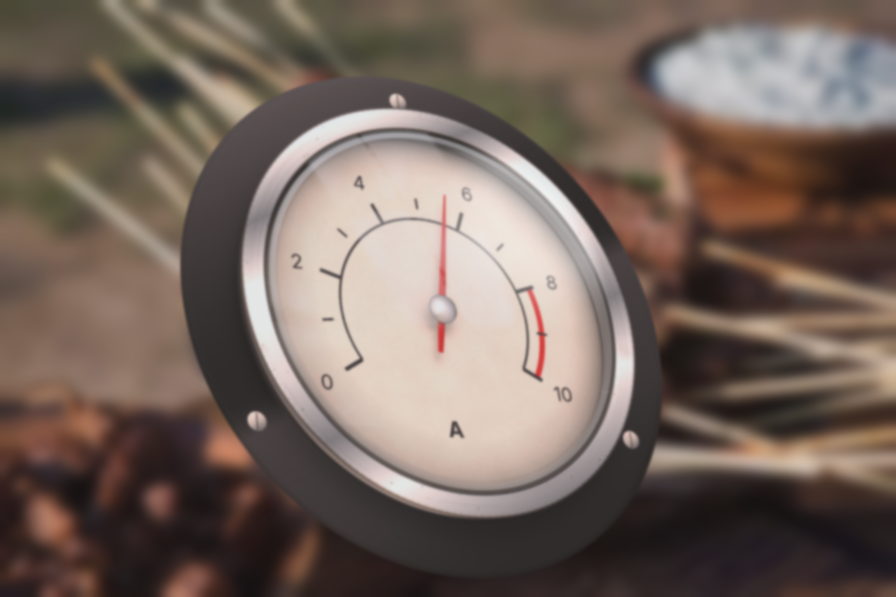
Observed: 5.5A
